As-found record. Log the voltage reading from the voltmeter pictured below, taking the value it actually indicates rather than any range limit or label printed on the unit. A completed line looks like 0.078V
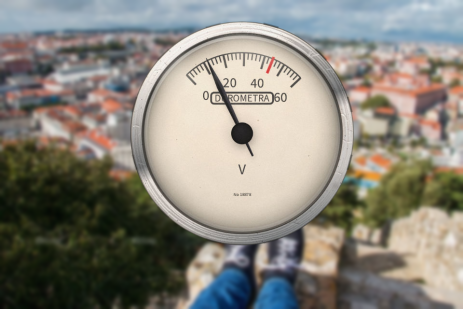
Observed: 12V
